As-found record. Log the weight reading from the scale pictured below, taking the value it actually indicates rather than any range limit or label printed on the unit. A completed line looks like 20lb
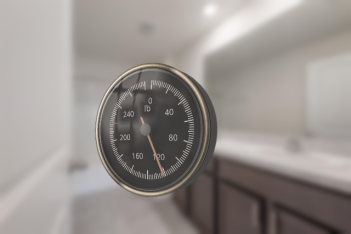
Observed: 120lb
